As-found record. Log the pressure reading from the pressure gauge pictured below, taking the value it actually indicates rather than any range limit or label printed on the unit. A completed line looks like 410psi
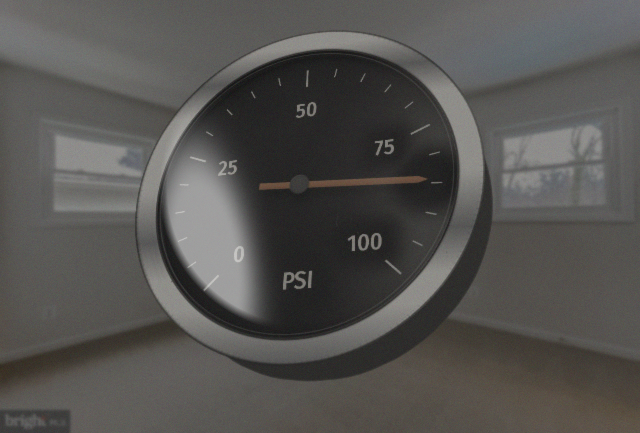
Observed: 85psi
